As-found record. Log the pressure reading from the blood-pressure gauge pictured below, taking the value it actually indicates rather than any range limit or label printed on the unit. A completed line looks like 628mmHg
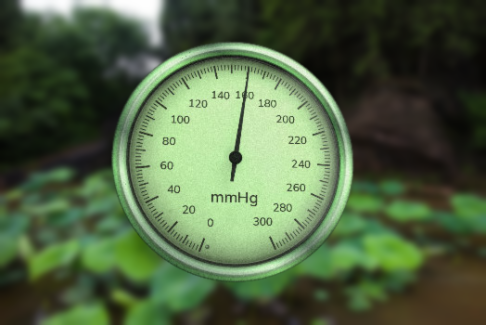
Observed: 160mmHg
